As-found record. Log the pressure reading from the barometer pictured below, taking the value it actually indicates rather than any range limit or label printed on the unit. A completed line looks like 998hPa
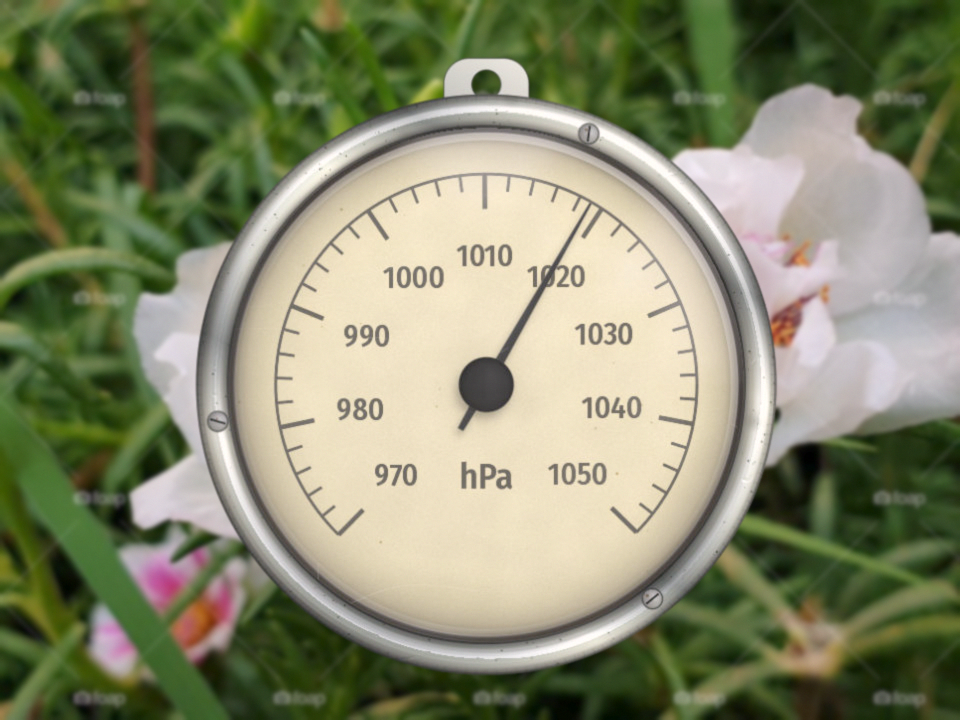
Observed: 1019hPa
